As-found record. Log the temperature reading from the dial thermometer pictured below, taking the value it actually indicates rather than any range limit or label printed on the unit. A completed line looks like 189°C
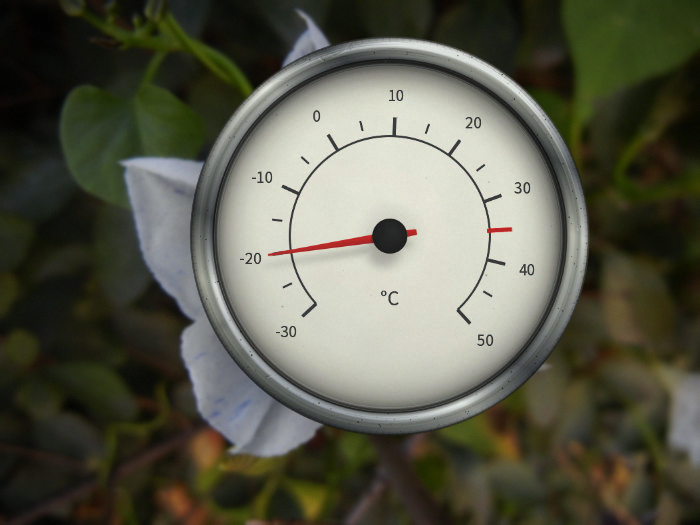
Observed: -20°C
